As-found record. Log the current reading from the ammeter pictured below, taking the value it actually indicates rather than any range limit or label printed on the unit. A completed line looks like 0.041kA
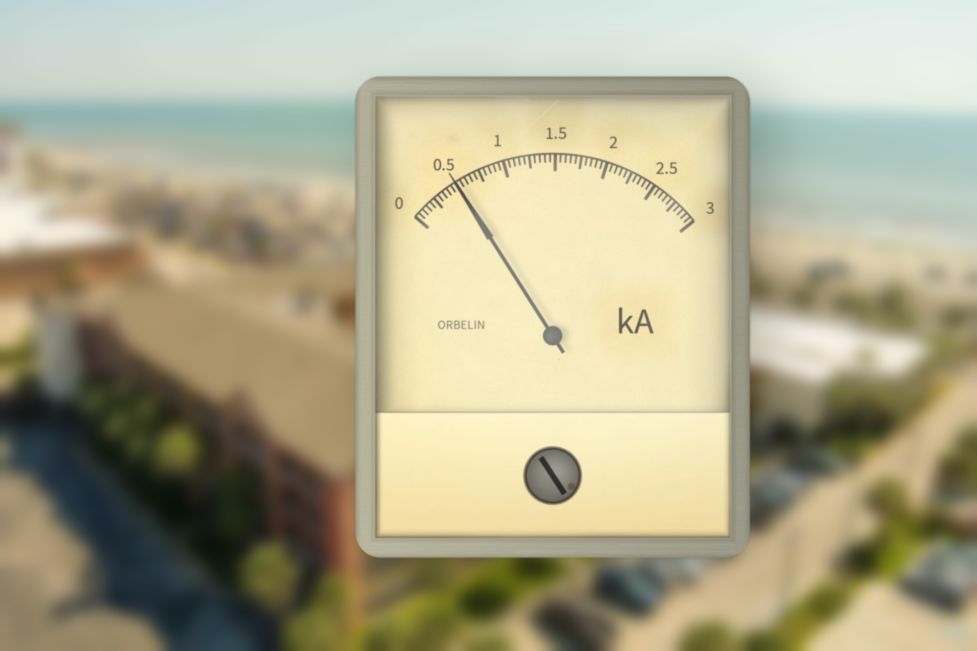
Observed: 0.5kA
